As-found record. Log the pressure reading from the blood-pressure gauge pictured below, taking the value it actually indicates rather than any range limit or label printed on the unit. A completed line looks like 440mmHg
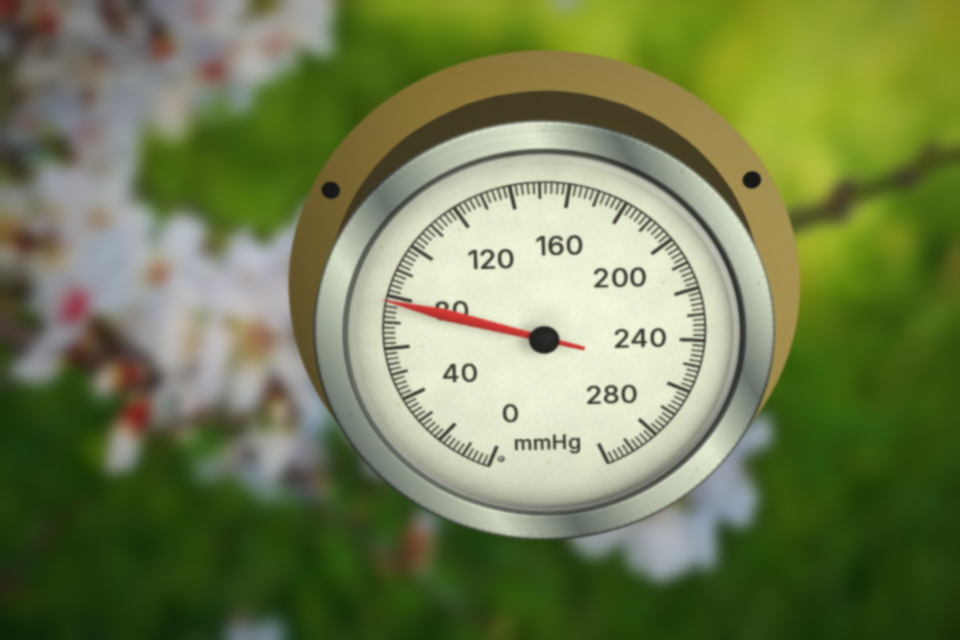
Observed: 80mmHg
